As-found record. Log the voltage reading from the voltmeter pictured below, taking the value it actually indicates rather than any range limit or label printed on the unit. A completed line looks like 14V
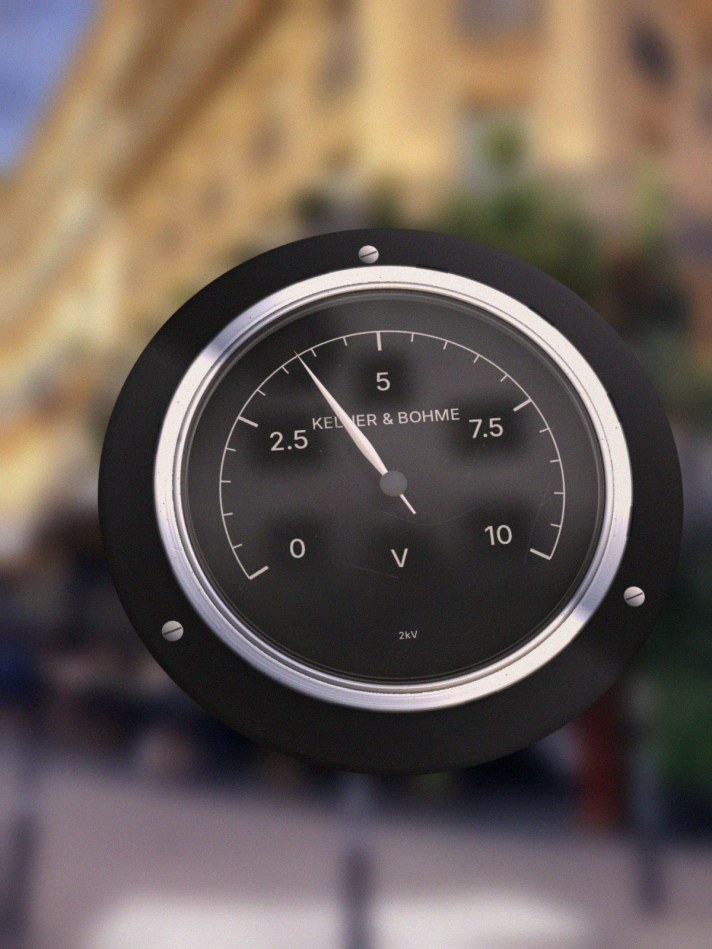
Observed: 3.75V
